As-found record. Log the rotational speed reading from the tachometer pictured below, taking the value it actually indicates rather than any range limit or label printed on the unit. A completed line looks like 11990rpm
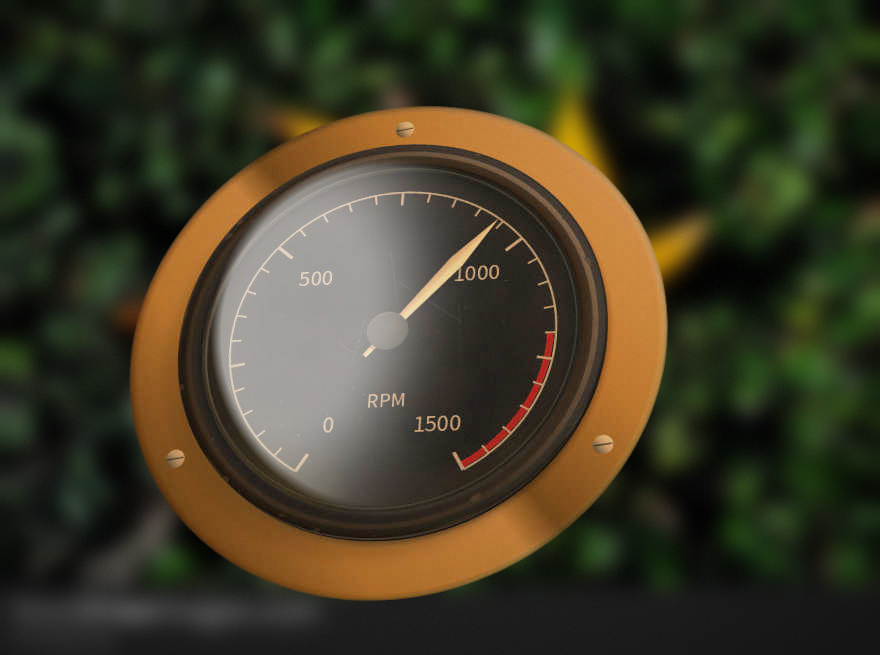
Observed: 950rpm
